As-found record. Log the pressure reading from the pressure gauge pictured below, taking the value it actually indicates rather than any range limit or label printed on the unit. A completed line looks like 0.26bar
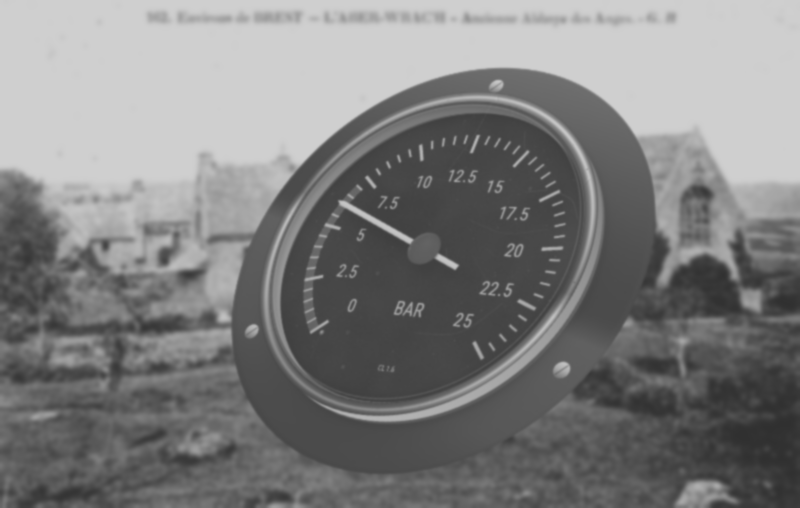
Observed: 6bar
